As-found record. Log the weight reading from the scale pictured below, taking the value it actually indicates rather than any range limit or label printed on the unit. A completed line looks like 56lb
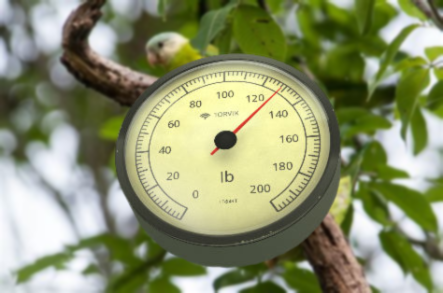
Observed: 130lb
